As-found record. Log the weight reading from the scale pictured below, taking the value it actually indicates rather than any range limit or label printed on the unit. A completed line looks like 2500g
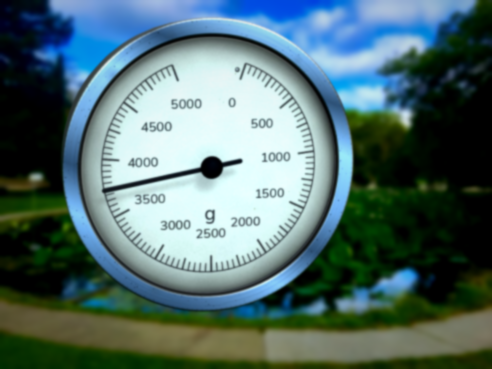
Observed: 3750g
